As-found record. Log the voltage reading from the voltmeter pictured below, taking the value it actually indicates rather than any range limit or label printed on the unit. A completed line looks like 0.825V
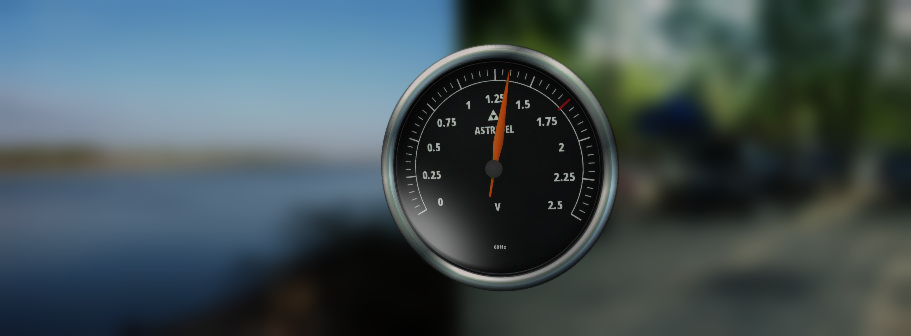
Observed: 1.35V
